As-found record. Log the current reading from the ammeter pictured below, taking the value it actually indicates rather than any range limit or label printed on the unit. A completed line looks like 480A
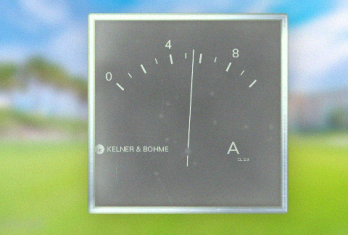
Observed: 5.5A
